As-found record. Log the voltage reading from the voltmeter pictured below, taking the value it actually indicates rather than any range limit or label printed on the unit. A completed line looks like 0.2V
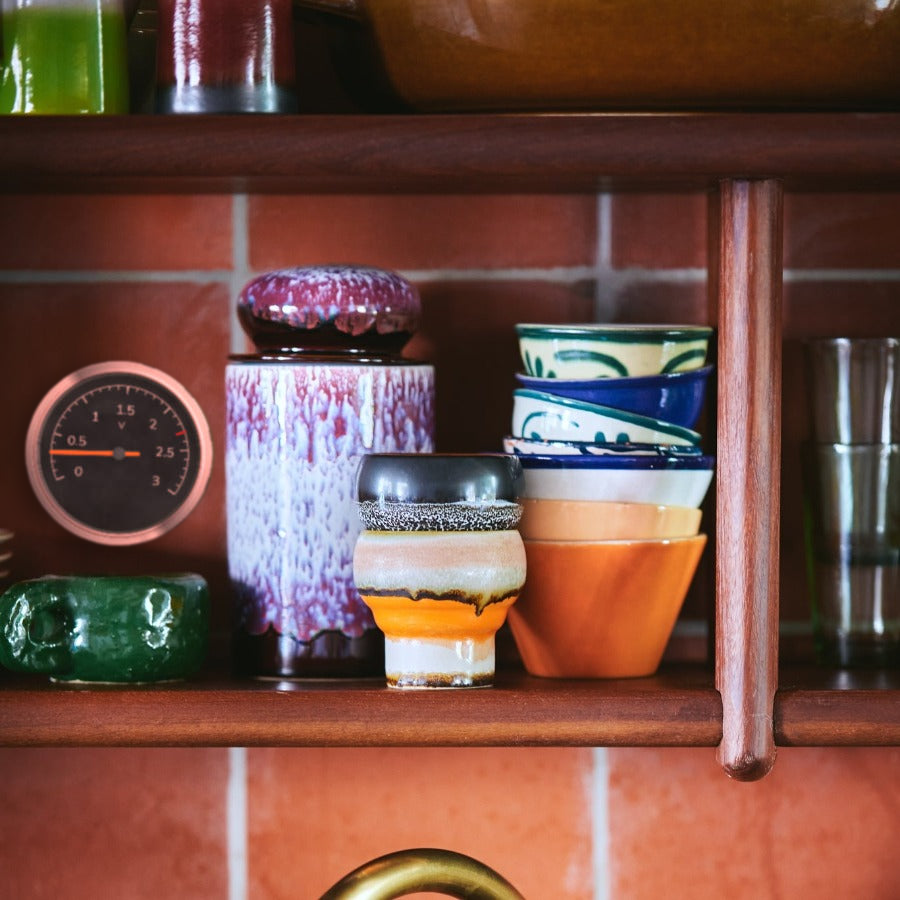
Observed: 0.3V
